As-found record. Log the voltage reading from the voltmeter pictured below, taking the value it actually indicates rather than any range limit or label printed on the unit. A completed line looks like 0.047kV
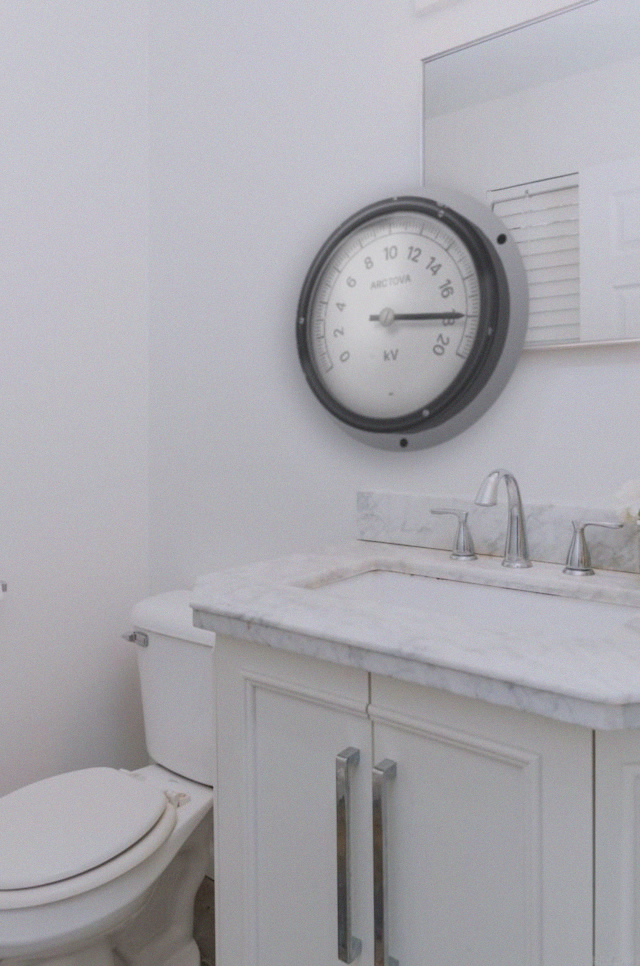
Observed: 18kV
